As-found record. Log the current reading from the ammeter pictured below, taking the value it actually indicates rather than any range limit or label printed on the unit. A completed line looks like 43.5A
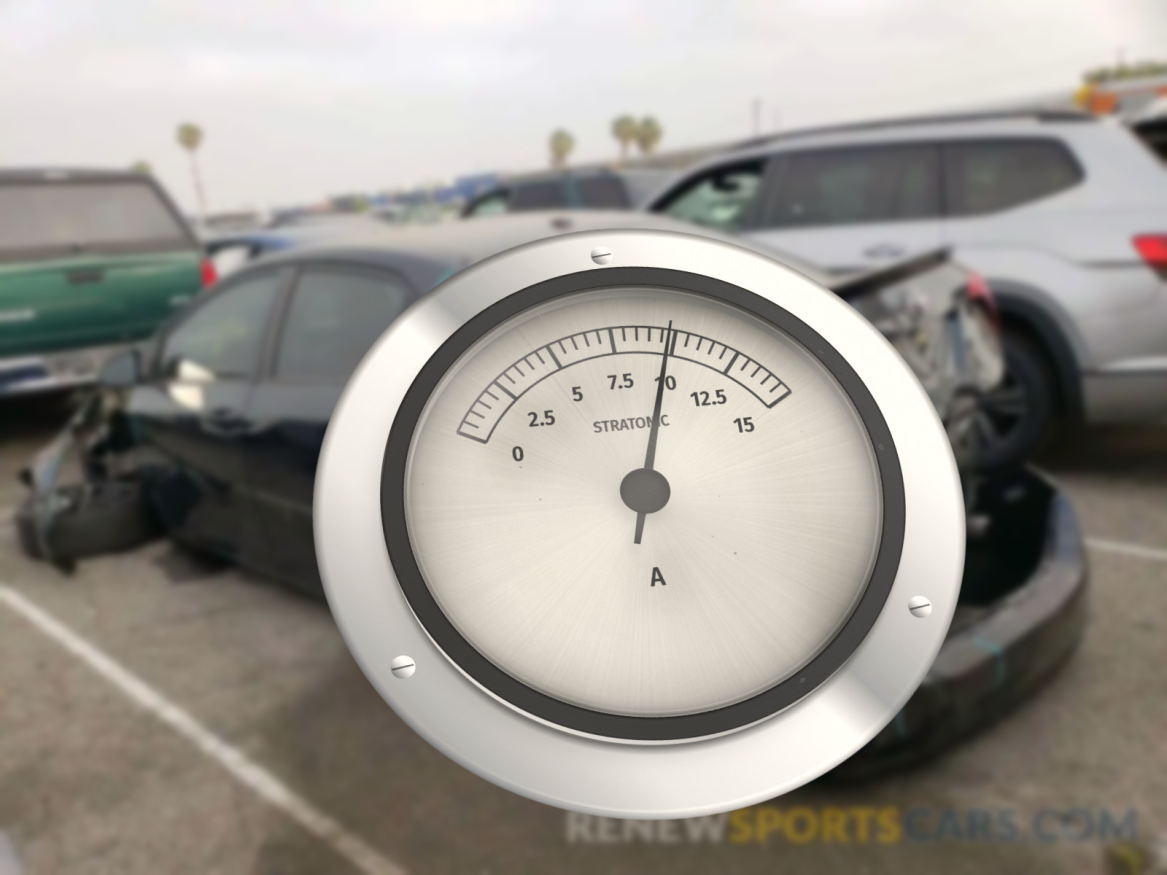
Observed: 9.75A
